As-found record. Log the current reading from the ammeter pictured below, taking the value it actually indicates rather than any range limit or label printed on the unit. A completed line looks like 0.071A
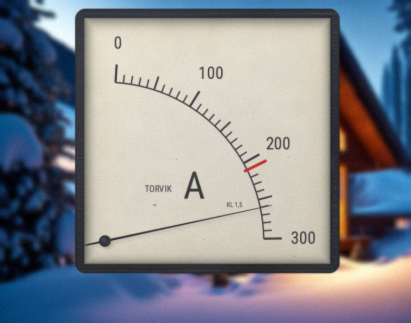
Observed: 260A
